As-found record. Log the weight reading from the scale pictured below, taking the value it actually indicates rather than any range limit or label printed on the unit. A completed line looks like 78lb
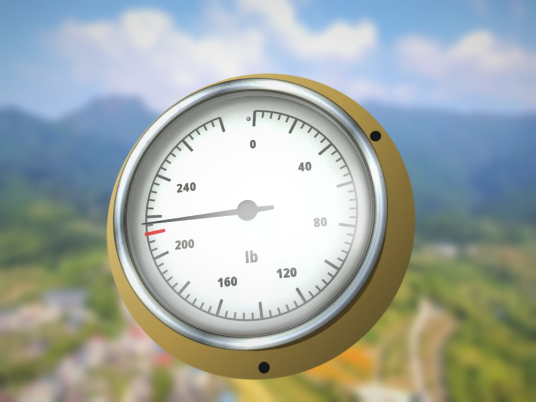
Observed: 216lb
